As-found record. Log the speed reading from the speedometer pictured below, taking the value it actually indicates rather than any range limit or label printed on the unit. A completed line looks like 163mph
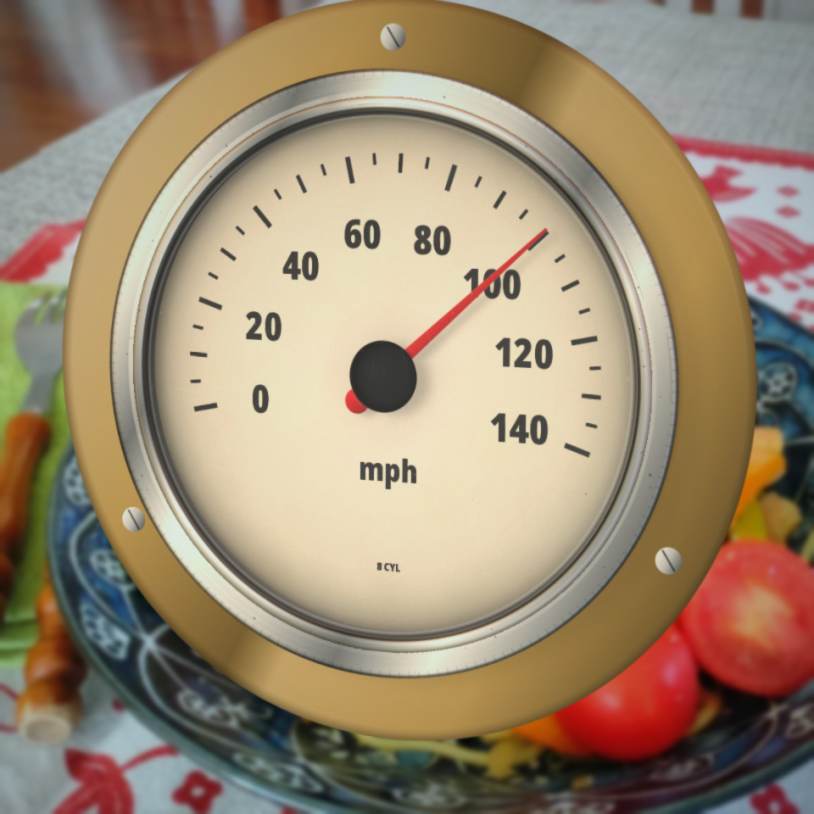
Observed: 100mph
